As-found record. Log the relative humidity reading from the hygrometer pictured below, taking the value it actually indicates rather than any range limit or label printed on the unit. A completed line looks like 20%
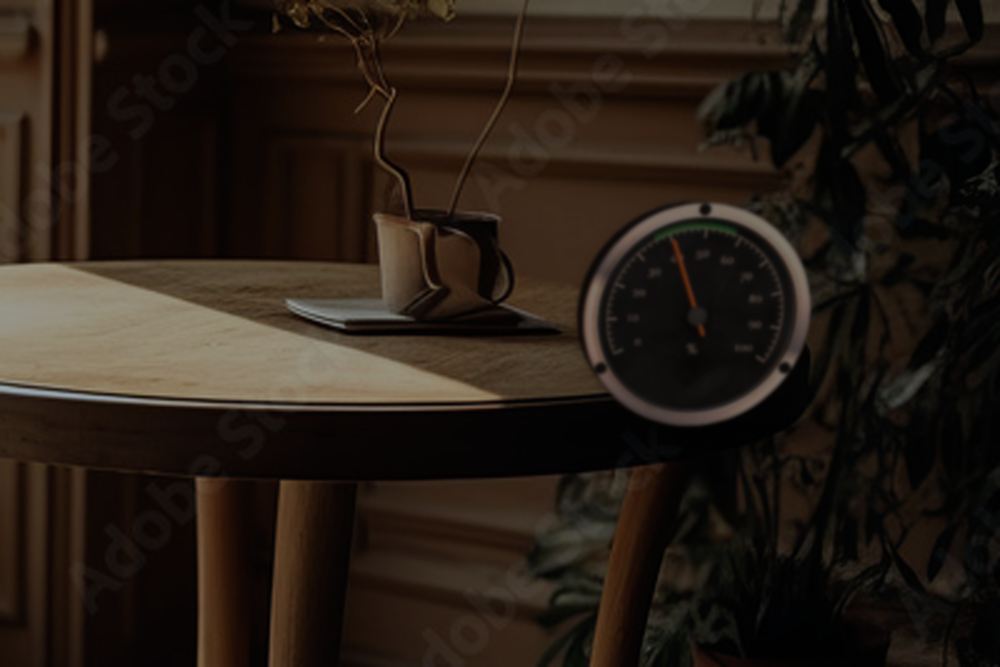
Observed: 40%
